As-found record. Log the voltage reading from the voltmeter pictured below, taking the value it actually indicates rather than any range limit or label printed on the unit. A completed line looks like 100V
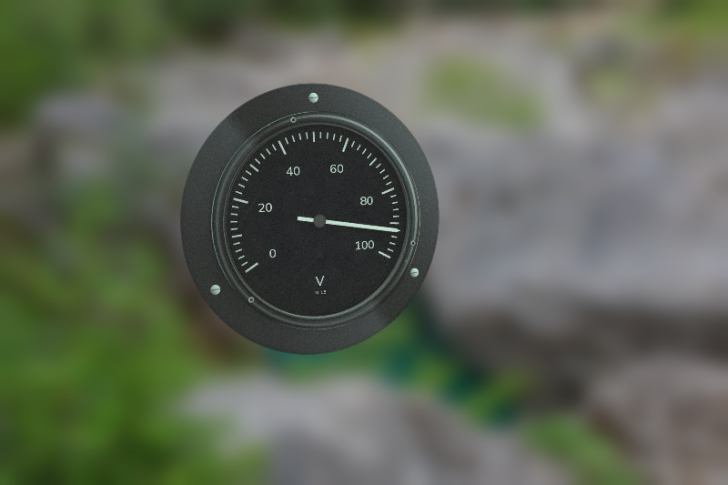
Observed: 92V
